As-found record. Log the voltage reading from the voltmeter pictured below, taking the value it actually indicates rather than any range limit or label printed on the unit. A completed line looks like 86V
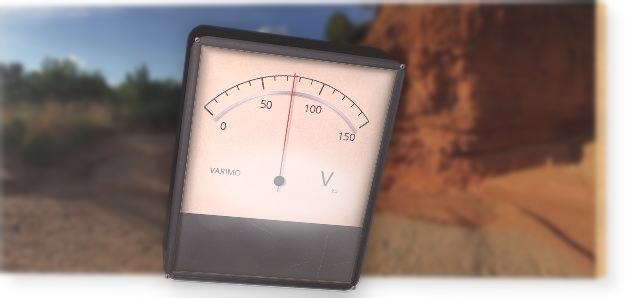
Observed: 75V
